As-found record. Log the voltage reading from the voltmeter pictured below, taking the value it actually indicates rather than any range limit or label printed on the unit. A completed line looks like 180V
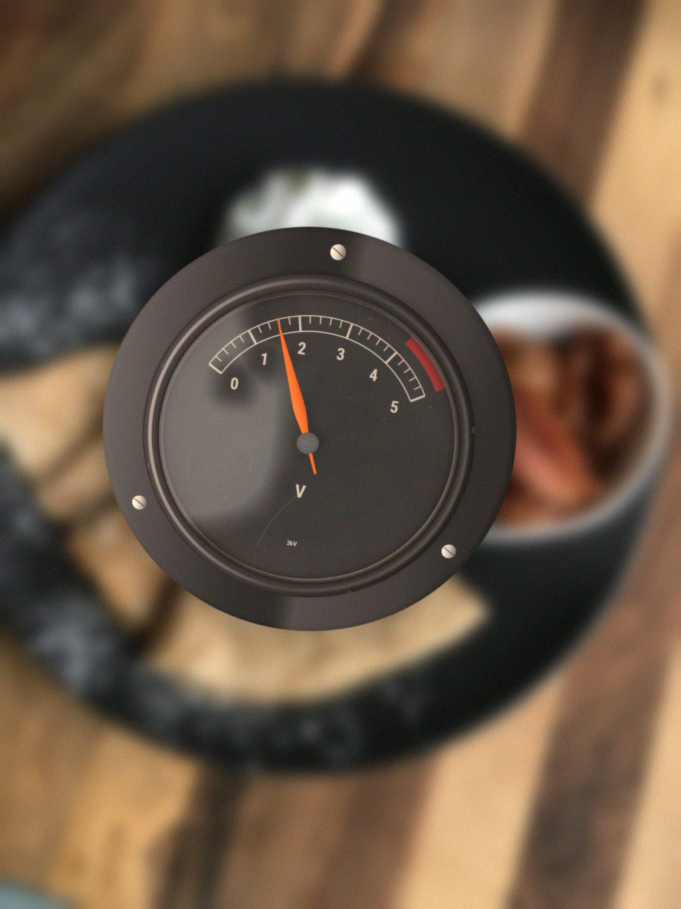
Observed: 1.6V
